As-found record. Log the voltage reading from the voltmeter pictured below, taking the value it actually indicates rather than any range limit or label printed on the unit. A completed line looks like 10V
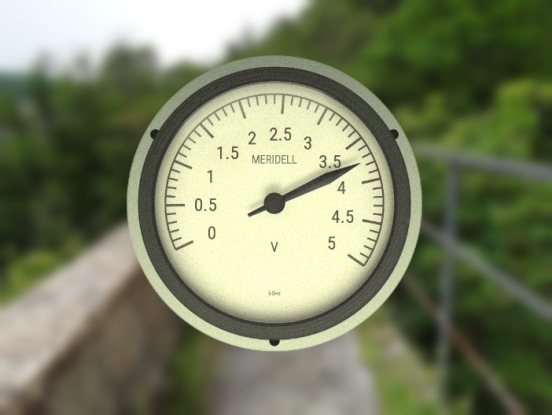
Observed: 3.75V
